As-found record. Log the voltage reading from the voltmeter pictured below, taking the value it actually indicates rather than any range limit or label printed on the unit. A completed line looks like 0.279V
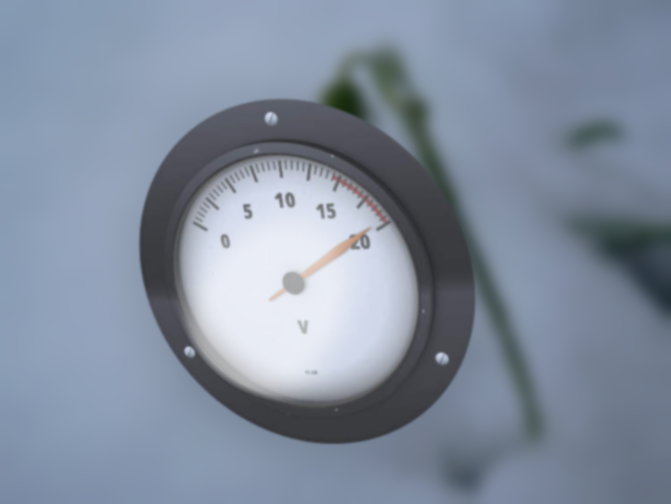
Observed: 19.5V
